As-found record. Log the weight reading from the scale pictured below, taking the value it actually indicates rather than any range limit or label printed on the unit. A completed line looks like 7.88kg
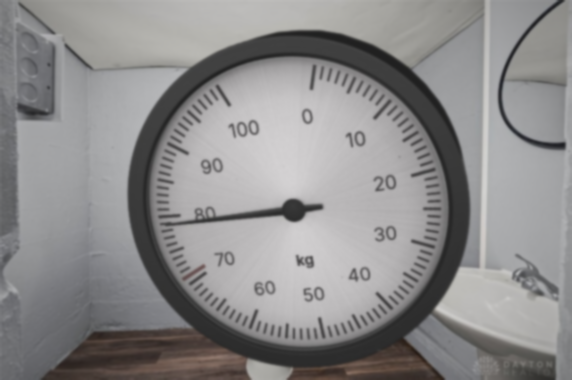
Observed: 79kg
